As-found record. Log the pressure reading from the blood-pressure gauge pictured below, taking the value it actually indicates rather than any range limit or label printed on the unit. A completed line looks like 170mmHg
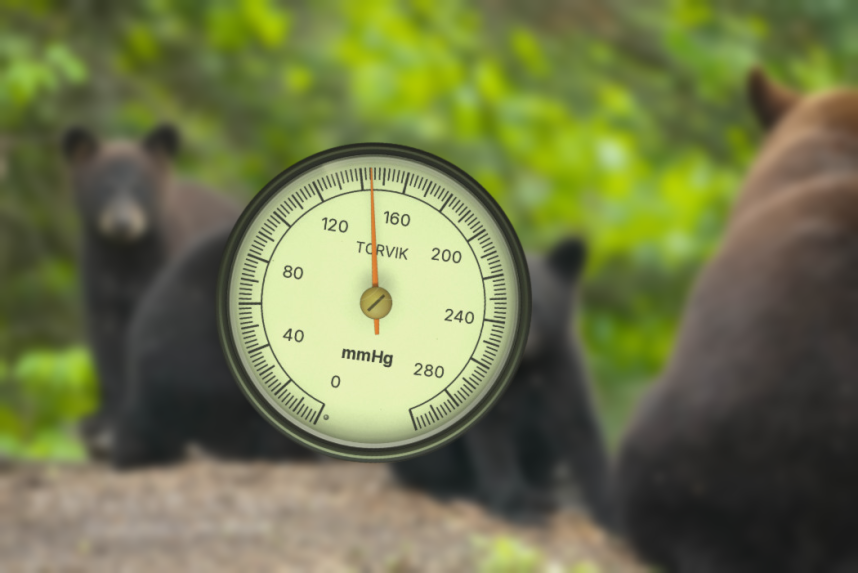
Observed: 144mmHg
